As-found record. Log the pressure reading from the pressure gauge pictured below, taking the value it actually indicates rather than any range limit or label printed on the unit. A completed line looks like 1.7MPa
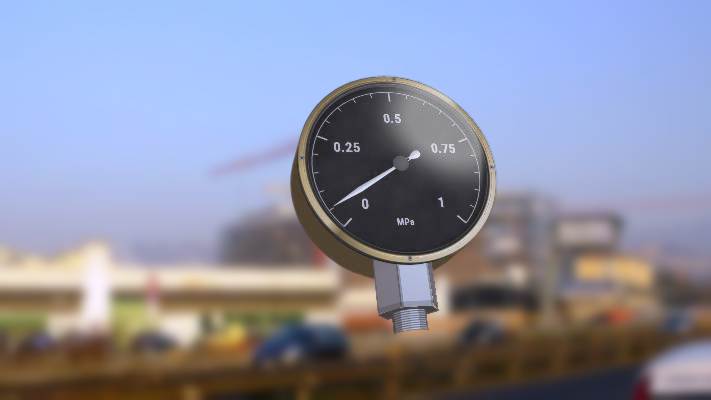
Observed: 0.05MPa
